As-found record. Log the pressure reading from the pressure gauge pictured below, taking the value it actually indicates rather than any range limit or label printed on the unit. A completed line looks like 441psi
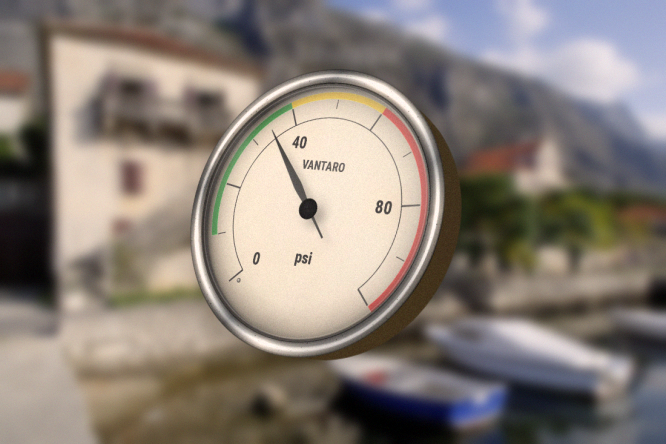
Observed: 35psi
